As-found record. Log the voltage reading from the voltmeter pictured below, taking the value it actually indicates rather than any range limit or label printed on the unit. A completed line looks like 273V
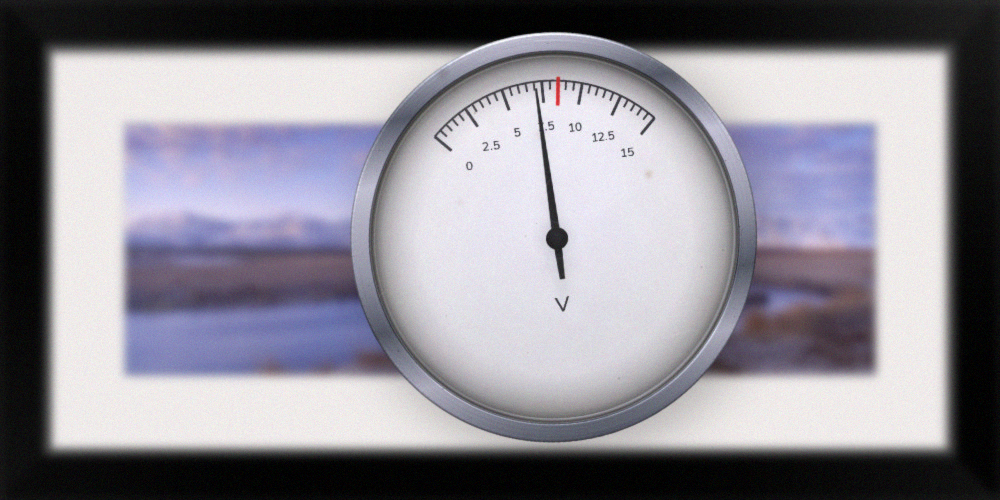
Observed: 7V
